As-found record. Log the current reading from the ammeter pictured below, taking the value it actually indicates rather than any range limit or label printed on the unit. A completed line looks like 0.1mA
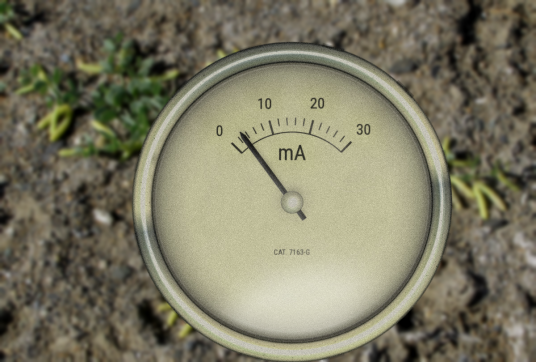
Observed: 3mA
